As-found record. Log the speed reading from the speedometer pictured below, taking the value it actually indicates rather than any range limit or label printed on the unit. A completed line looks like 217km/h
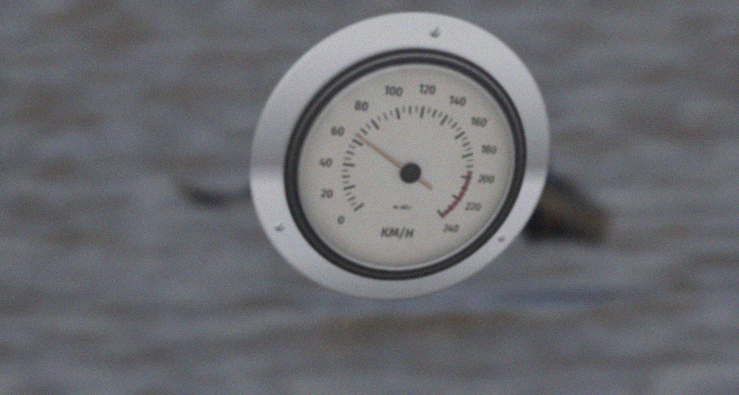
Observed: 65km/h
